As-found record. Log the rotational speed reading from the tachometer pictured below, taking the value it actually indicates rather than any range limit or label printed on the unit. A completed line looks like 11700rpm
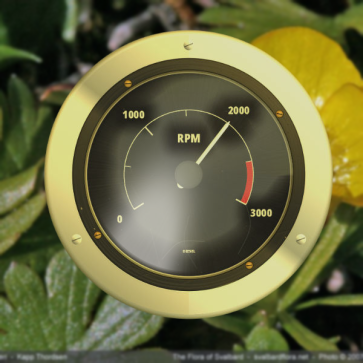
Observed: 2000rpm
